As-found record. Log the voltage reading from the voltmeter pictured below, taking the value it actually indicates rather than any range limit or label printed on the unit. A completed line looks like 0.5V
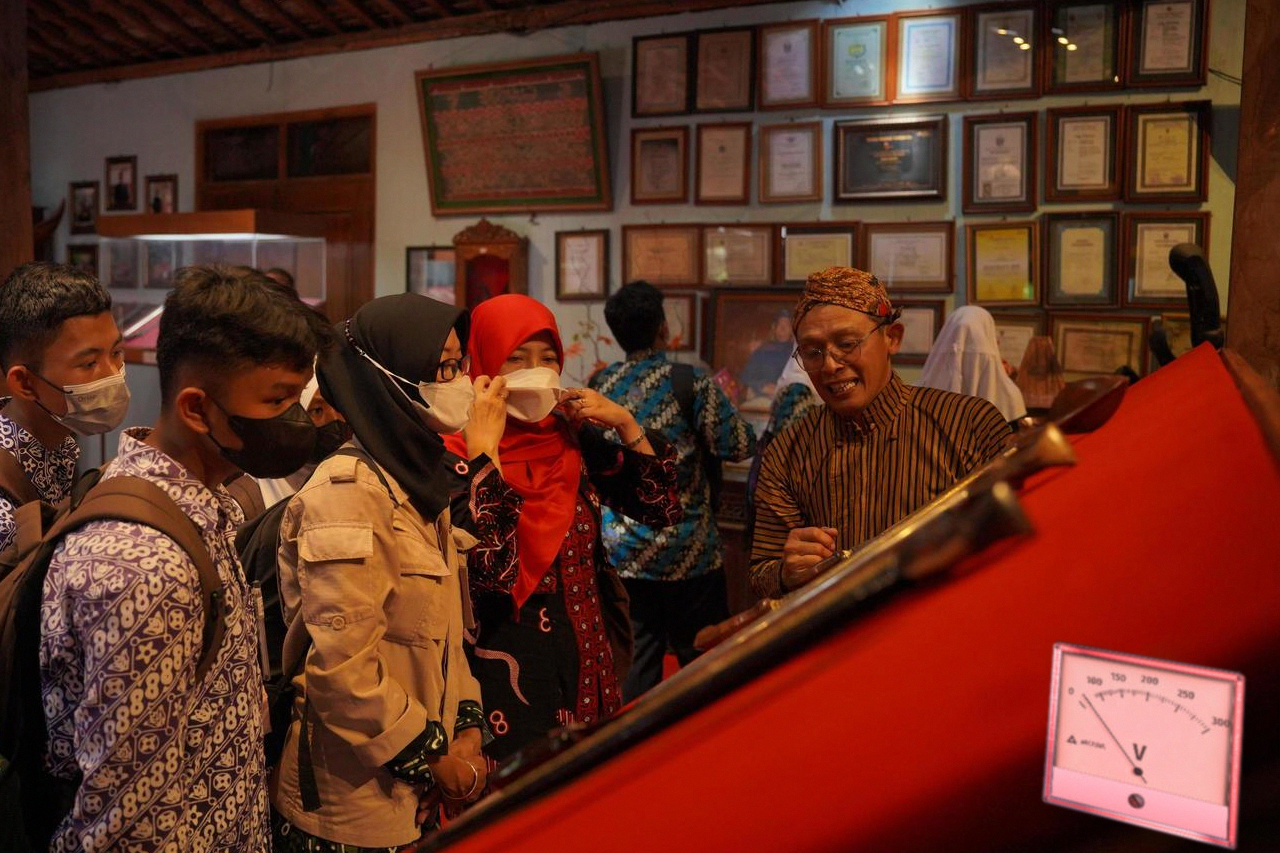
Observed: 50V
